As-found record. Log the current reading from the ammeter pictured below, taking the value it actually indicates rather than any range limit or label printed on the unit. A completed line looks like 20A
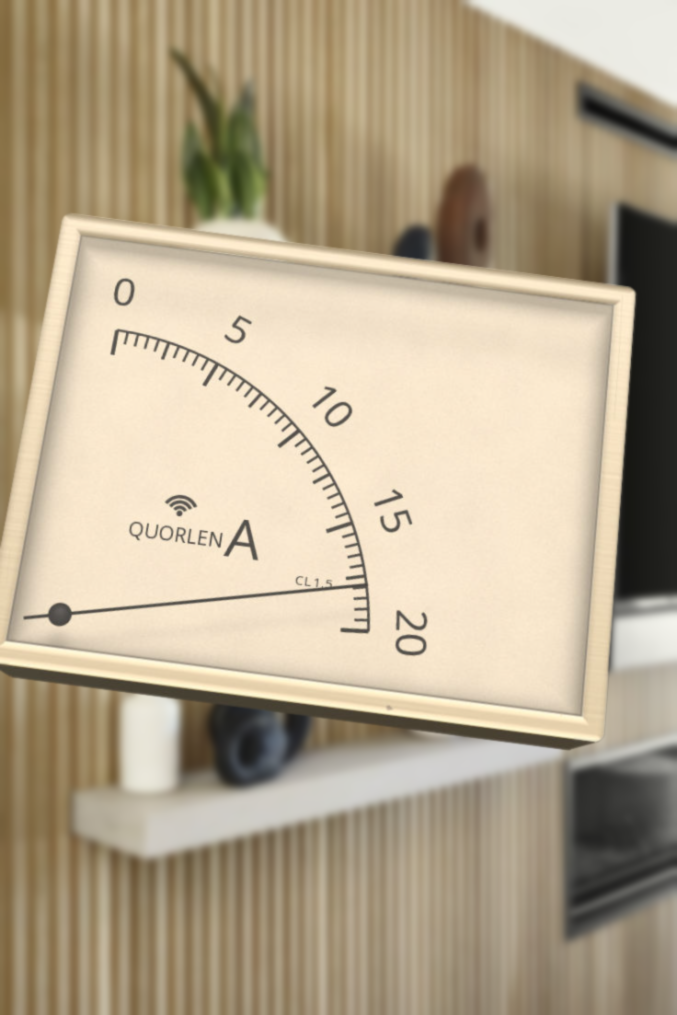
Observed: 18A
